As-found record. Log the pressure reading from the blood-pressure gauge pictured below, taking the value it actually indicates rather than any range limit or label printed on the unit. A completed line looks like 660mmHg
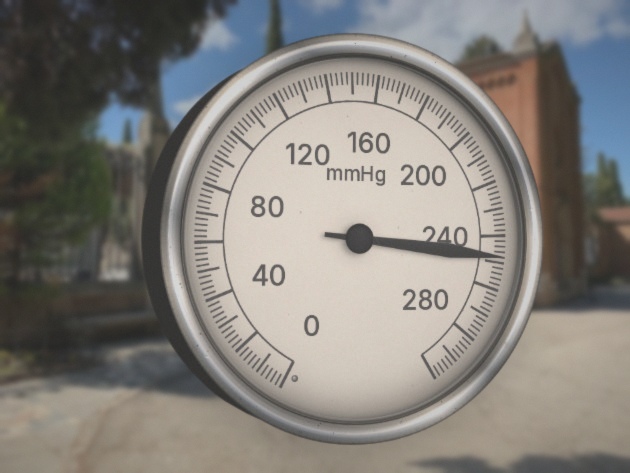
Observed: 248mmHg
